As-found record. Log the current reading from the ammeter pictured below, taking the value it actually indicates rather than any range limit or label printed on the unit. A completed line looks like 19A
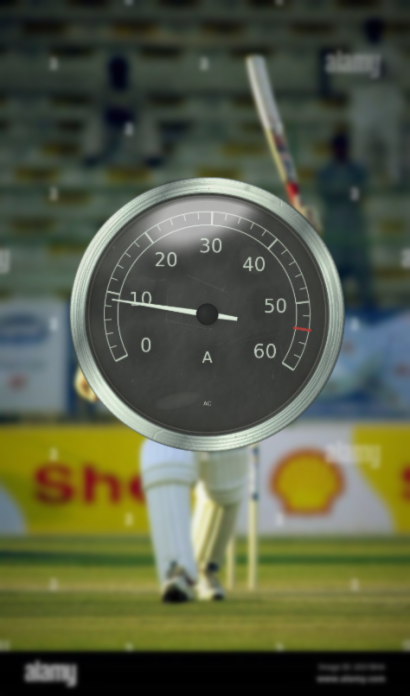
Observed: 9A
